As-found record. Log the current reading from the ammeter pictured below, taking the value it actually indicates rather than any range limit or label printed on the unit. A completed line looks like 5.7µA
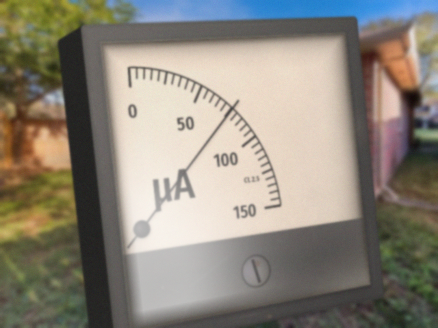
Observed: 75µA
